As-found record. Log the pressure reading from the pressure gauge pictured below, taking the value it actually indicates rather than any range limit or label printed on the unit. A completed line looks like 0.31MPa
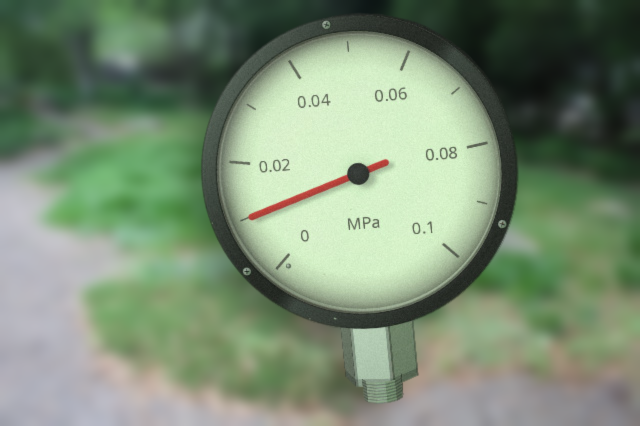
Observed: 0.01MPa
